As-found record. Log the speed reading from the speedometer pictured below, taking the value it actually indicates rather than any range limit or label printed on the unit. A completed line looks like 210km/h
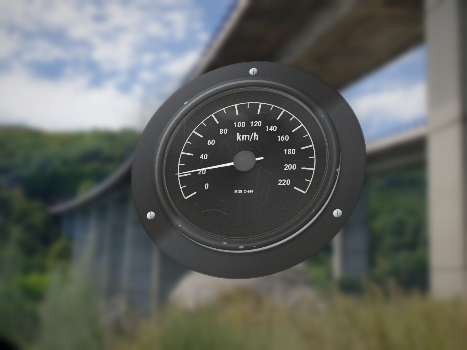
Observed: 20km/h
